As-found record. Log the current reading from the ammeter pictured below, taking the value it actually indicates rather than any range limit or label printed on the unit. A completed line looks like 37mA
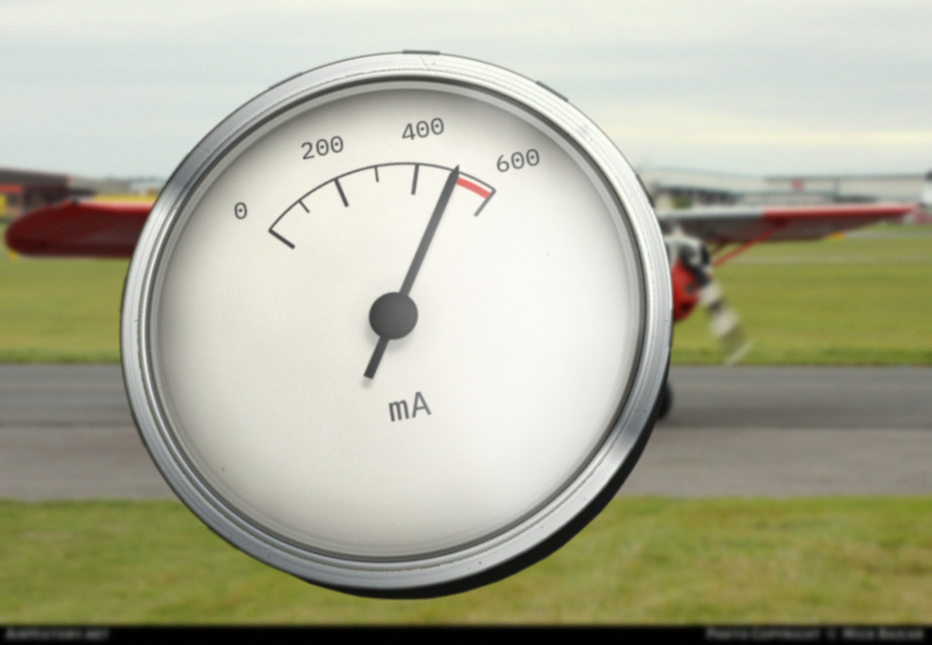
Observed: 500mA
